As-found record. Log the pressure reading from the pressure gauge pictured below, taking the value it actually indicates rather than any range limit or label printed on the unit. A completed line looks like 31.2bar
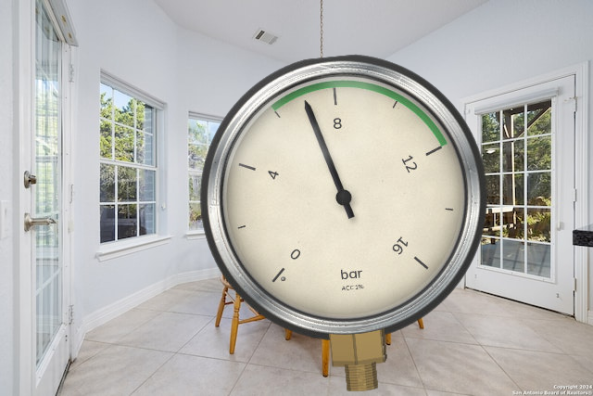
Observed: 7bar
